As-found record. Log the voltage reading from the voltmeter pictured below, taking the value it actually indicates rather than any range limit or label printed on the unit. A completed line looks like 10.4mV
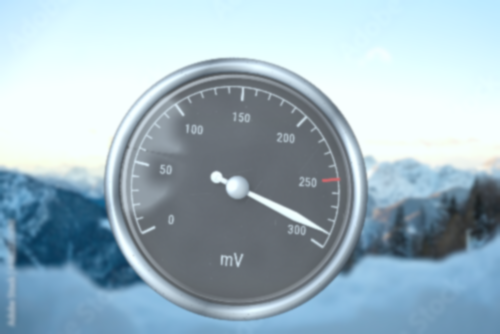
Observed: 290mV
